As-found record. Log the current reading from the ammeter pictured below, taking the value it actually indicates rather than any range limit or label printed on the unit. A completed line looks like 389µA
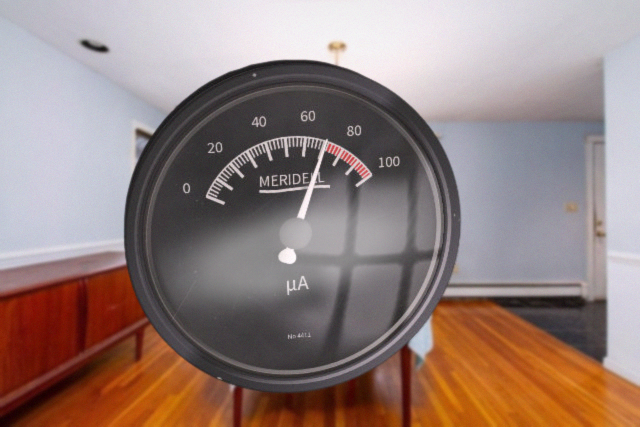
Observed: 70µA
